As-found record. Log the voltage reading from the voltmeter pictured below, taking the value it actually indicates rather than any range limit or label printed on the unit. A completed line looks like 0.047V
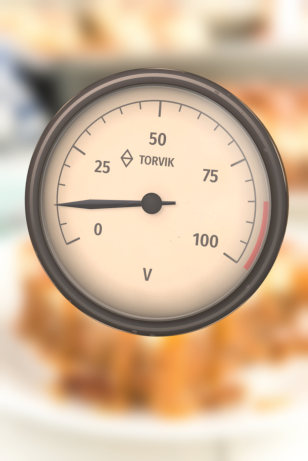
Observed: 10V
